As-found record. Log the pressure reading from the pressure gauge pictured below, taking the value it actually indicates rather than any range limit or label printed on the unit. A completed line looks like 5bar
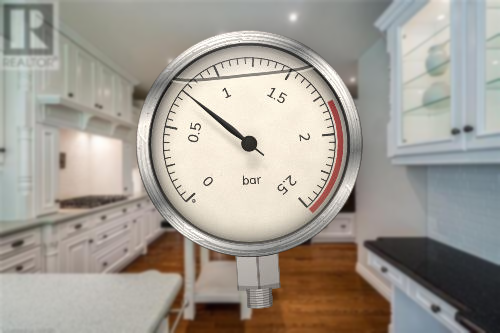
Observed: 0.75bar
